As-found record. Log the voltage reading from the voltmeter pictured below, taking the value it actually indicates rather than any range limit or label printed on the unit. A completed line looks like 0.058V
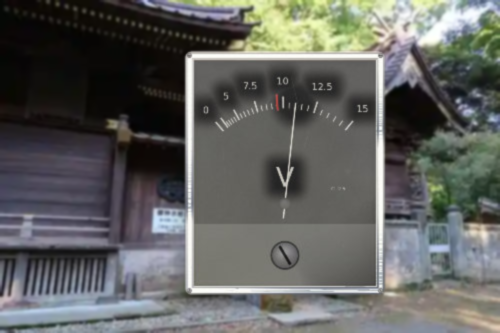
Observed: 11V
